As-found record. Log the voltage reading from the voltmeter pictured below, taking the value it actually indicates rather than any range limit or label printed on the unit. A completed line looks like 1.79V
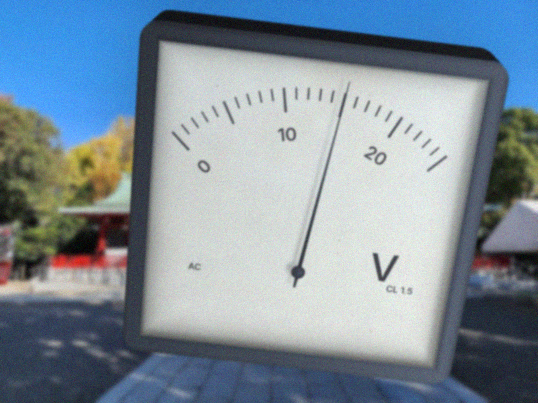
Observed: 15V
